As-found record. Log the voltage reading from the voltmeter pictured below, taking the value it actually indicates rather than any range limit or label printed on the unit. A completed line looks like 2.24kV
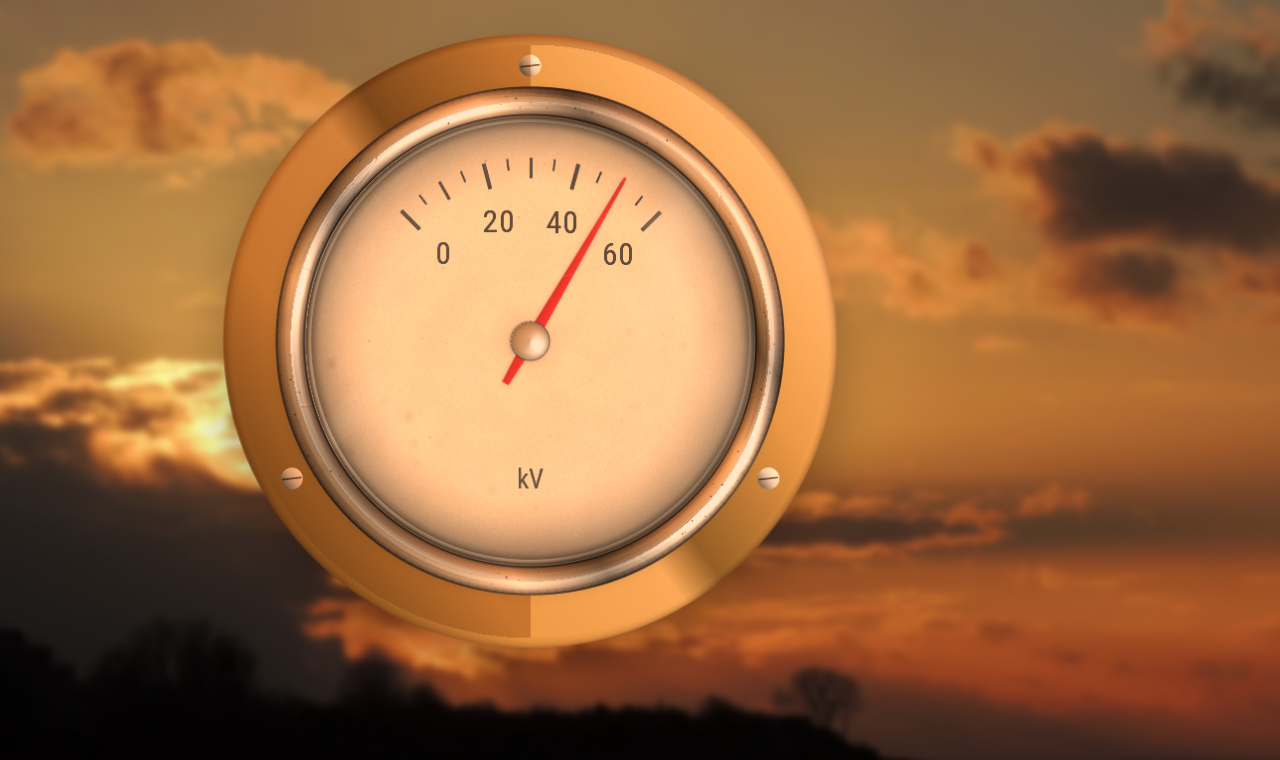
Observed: 50kV
